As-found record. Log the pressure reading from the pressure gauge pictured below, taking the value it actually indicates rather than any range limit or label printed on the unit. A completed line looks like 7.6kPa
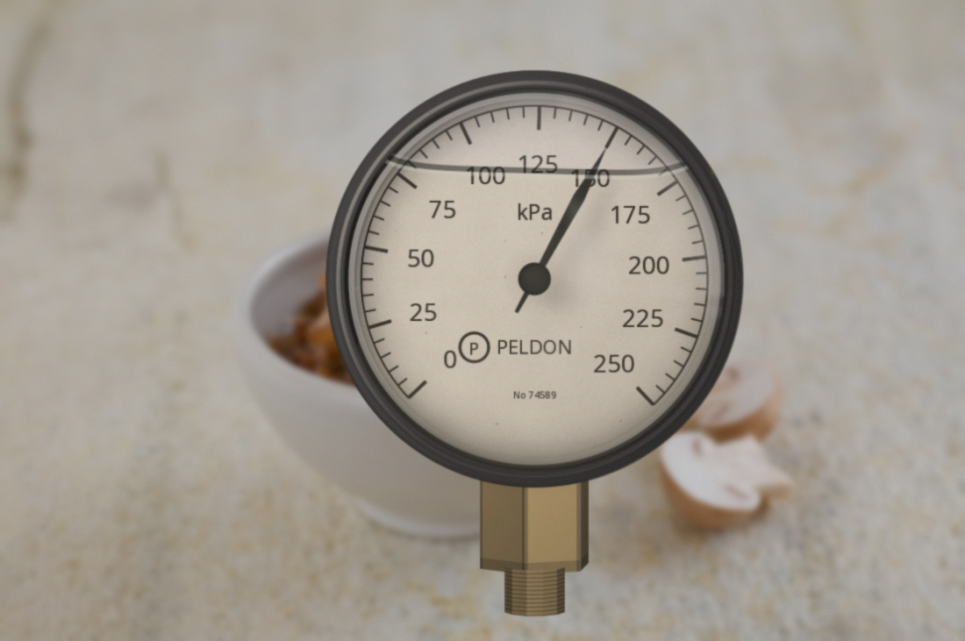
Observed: 150kPa
